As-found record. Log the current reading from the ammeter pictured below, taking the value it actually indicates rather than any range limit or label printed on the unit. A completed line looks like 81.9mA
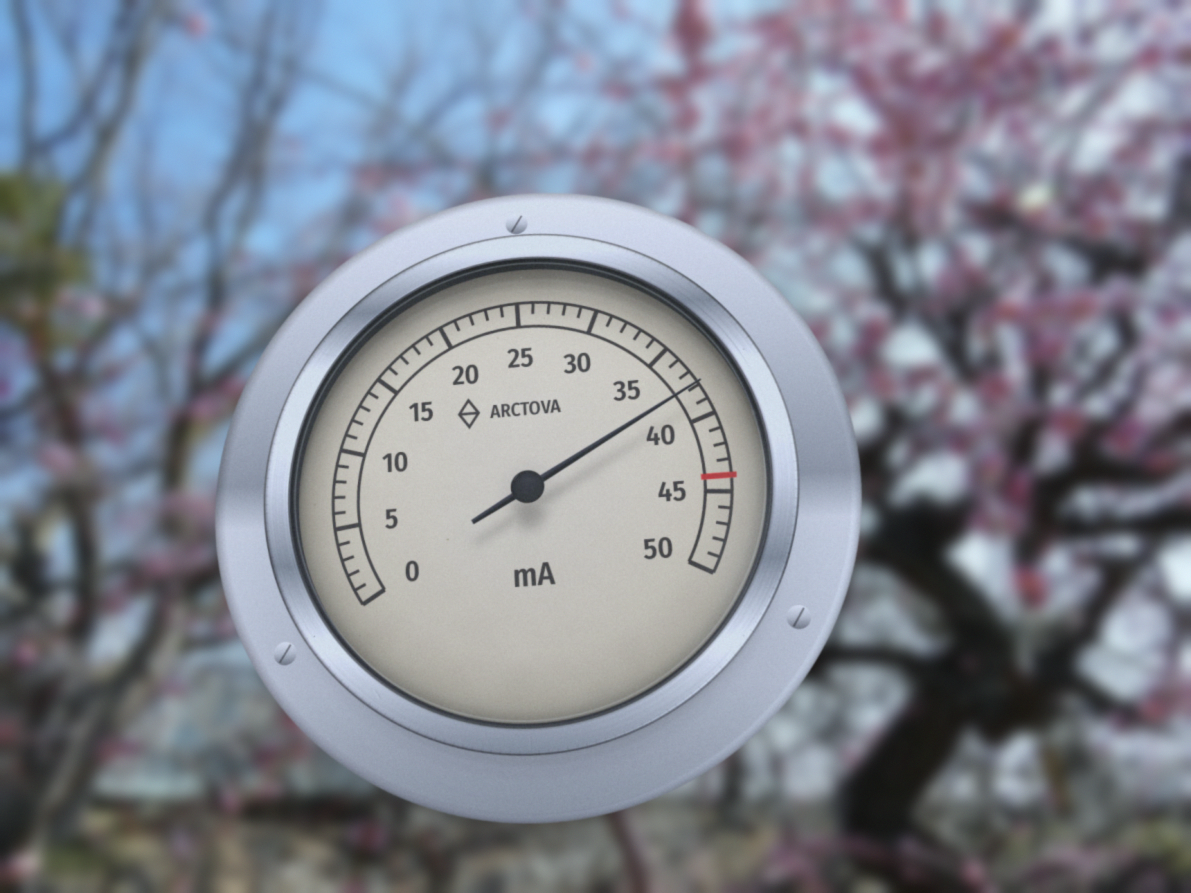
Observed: 38mA
